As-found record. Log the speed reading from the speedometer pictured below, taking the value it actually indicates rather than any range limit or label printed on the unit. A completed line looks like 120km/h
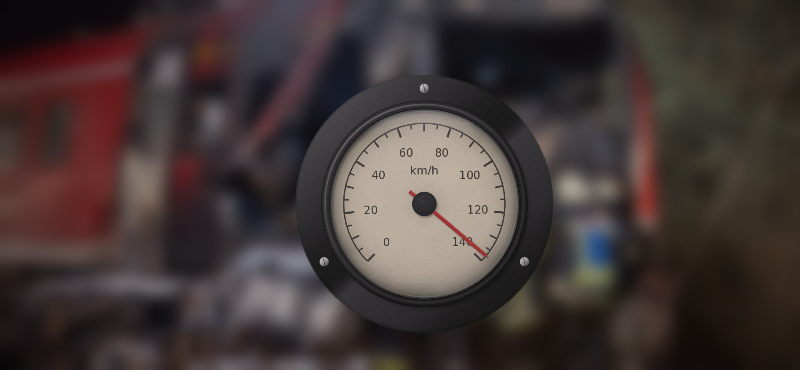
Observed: 137.5km/h
